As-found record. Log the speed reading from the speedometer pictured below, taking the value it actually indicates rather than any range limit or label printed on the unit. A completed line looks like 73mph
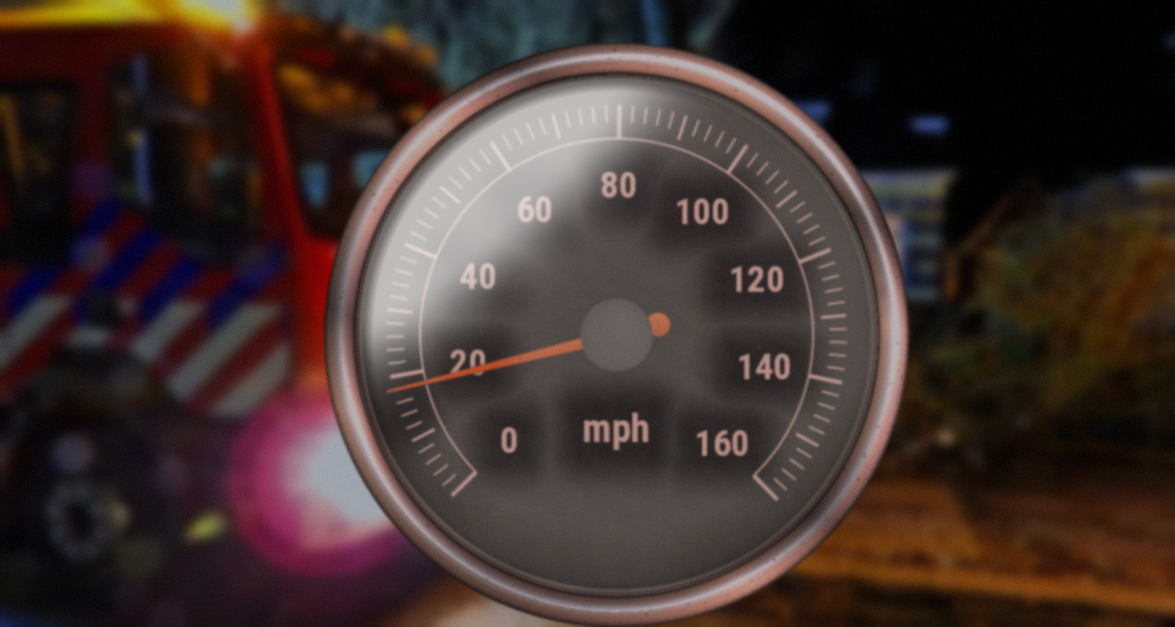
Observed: 18mph
